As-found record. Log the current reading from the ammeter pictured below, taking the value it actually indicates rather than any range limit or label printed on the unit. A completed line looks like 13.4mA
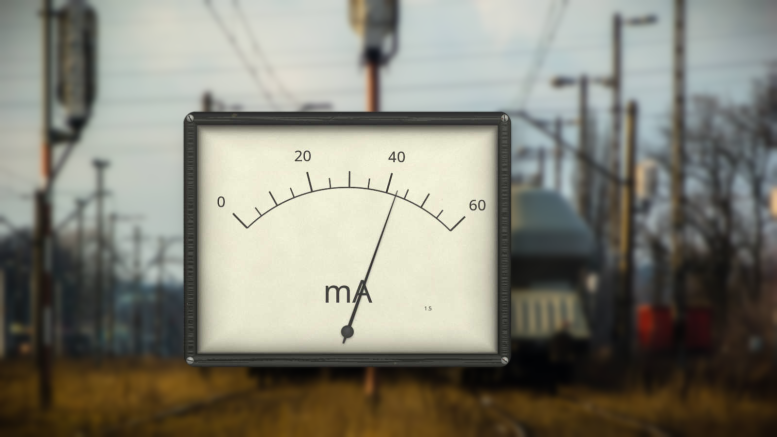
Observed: 42.5mA
